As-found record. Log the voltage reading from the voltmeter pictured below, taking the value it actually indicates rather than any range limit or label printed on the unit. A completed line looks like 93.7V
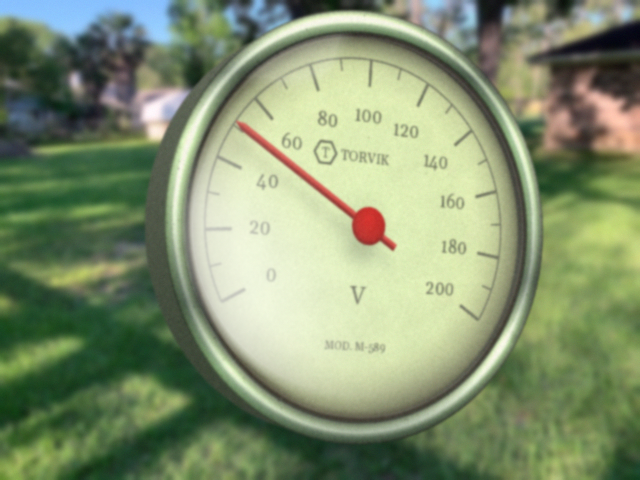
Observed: 50V
